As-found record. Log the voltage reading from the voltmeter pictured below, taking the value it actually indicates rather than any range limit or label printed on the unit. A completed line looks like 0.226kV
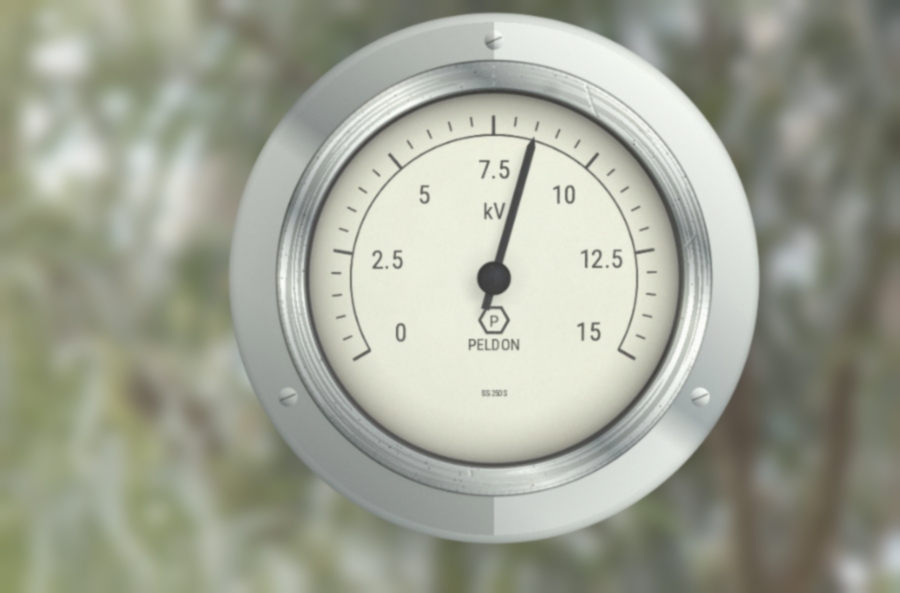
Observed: 8.5kV
